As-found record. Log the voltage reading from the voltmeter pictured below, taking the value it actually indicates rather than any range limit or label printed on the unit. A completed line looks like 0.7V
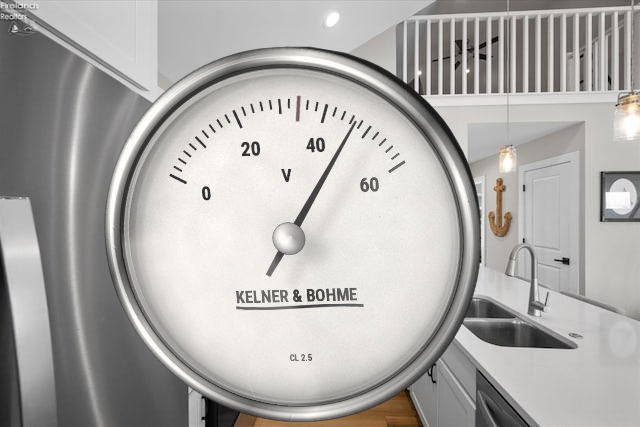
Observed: 47V
